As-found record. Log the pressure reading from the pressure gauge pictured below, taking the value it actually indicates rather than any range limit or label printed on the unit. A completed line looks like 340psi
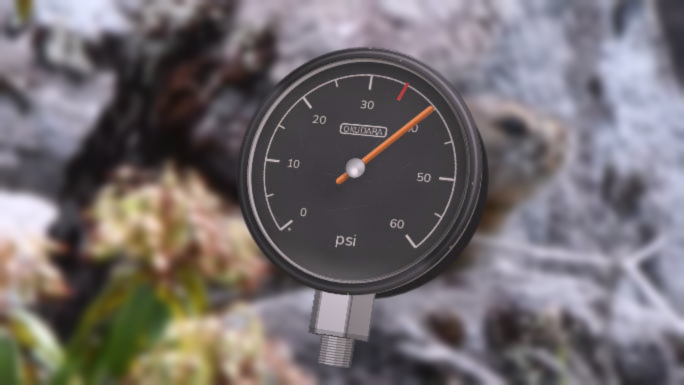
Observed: 40psi
